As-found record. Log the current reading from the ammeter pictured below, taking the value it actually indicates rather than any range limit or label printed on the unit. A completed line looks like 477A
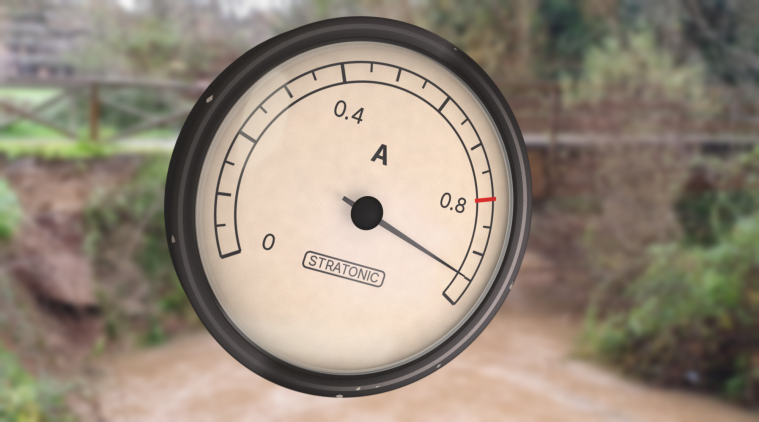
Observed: 0.95A
